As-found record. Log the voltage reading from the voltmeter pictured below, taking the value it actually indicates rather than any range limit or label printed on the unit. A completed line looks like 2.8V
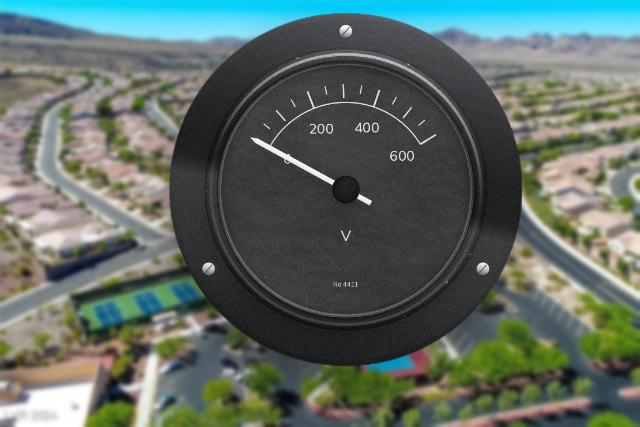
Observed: 0V
